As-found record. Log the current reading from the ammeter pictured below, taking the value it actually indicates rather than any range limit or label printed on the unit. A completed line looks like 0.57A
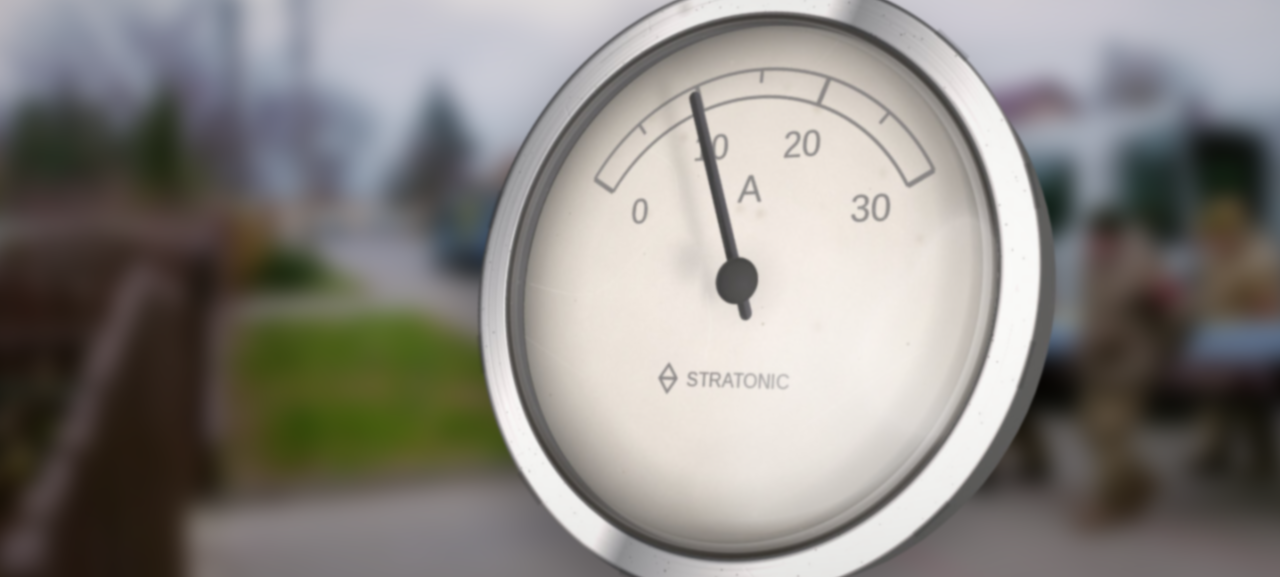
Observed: 10A
